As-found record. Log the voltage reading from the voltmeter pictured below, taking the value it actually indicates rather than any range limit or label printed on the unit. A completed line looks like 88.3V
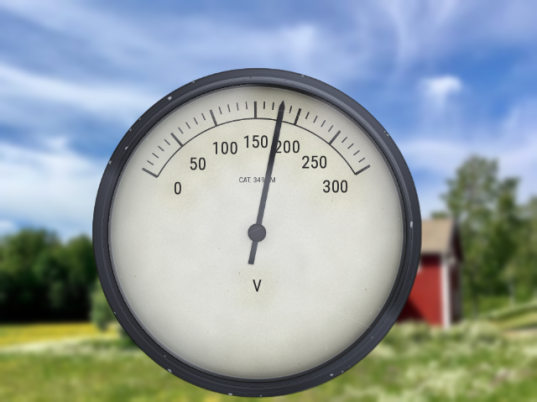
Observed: 180V
